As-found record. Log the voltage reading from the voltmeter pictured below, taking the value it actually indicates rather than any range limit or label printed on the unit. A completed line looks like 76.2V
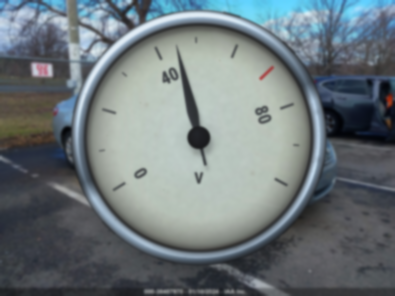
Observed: 45V
